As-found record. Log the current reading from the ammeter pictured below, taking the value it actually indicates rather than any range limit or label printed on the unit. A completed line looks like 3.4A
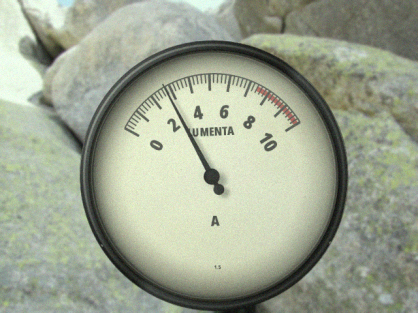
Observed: 2.8A
